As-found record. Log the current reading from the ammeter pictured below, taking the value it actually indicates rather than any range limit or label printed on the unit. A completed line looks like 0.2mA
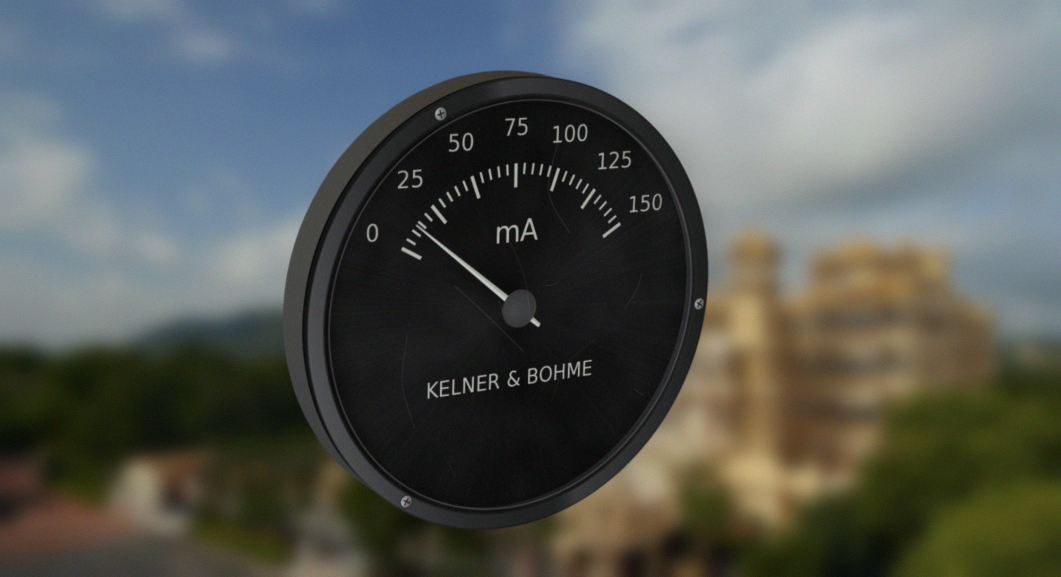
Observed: 12.5mA
